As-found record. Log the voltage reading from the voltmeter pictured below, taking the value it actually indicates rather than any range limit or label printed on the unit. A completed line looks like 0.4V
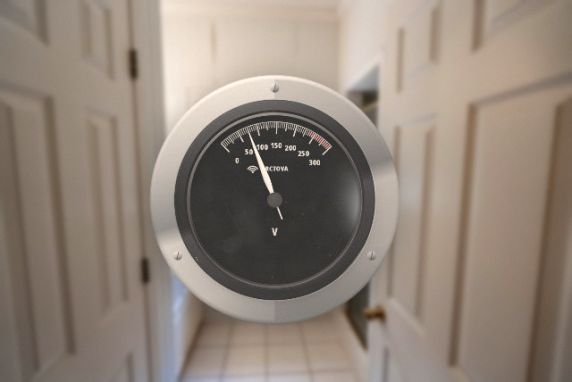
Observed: 75V
